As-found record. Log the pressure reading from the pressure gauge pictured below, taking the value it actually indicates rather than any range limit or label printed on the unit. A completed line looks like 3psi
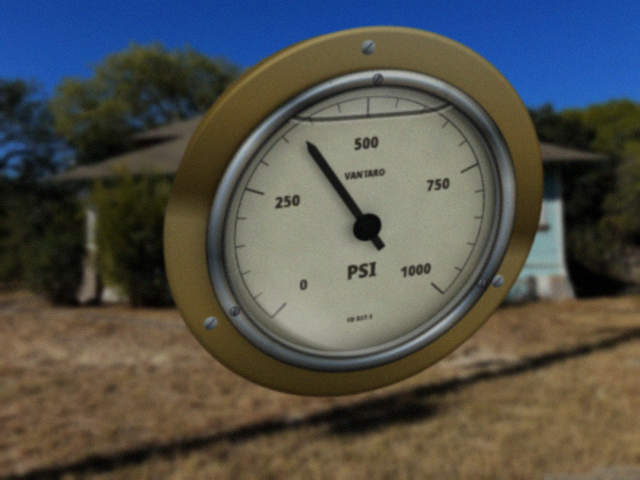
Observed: 375psi
